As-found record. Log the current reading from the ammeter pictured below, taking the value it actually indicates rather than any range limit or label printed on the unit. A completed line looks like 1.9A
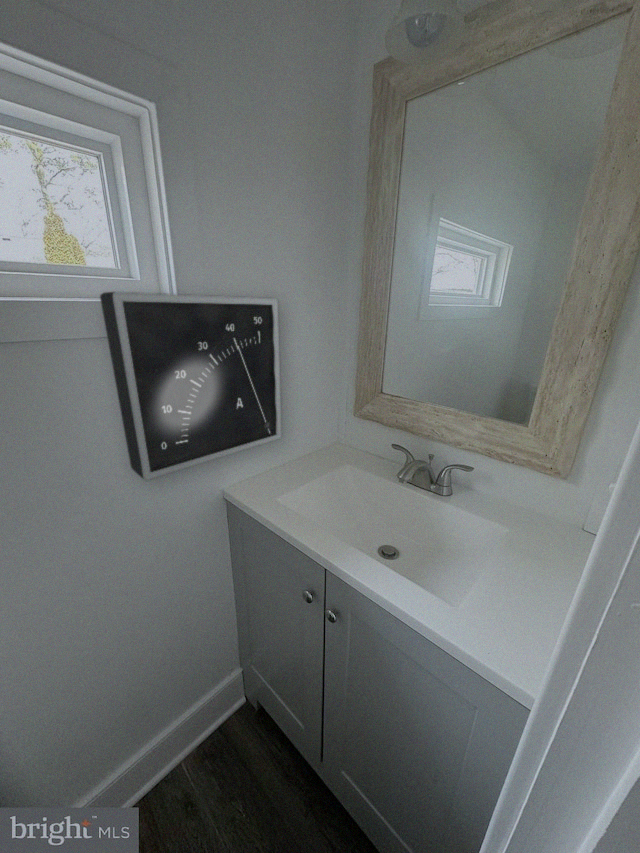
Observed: 40A
